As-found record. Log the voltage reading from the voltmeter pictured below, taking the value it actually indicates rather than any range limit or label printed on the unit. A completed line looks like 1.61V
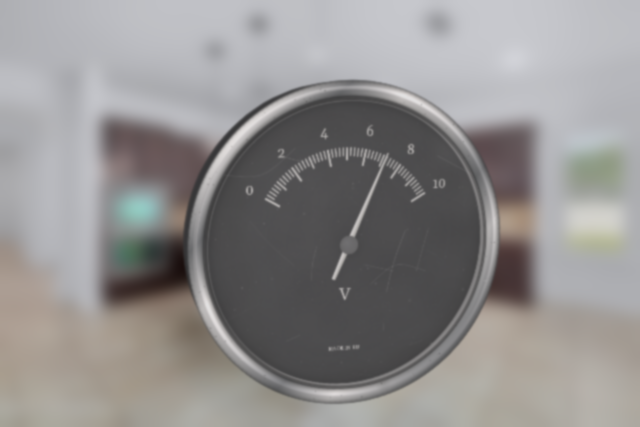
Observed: 7V
